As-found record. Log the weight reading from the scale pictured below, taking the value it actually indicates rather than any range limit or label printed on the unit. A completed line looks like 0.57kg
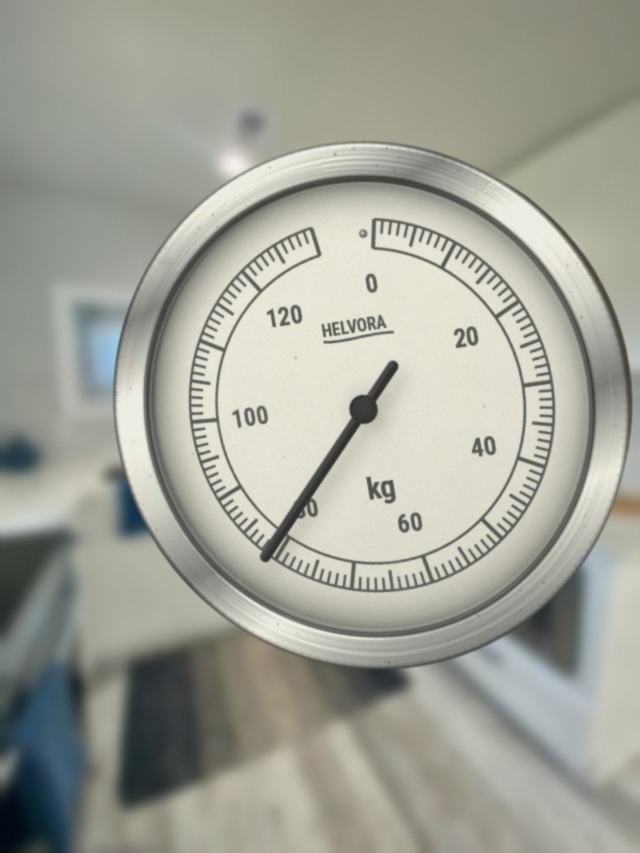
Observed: 81kg
